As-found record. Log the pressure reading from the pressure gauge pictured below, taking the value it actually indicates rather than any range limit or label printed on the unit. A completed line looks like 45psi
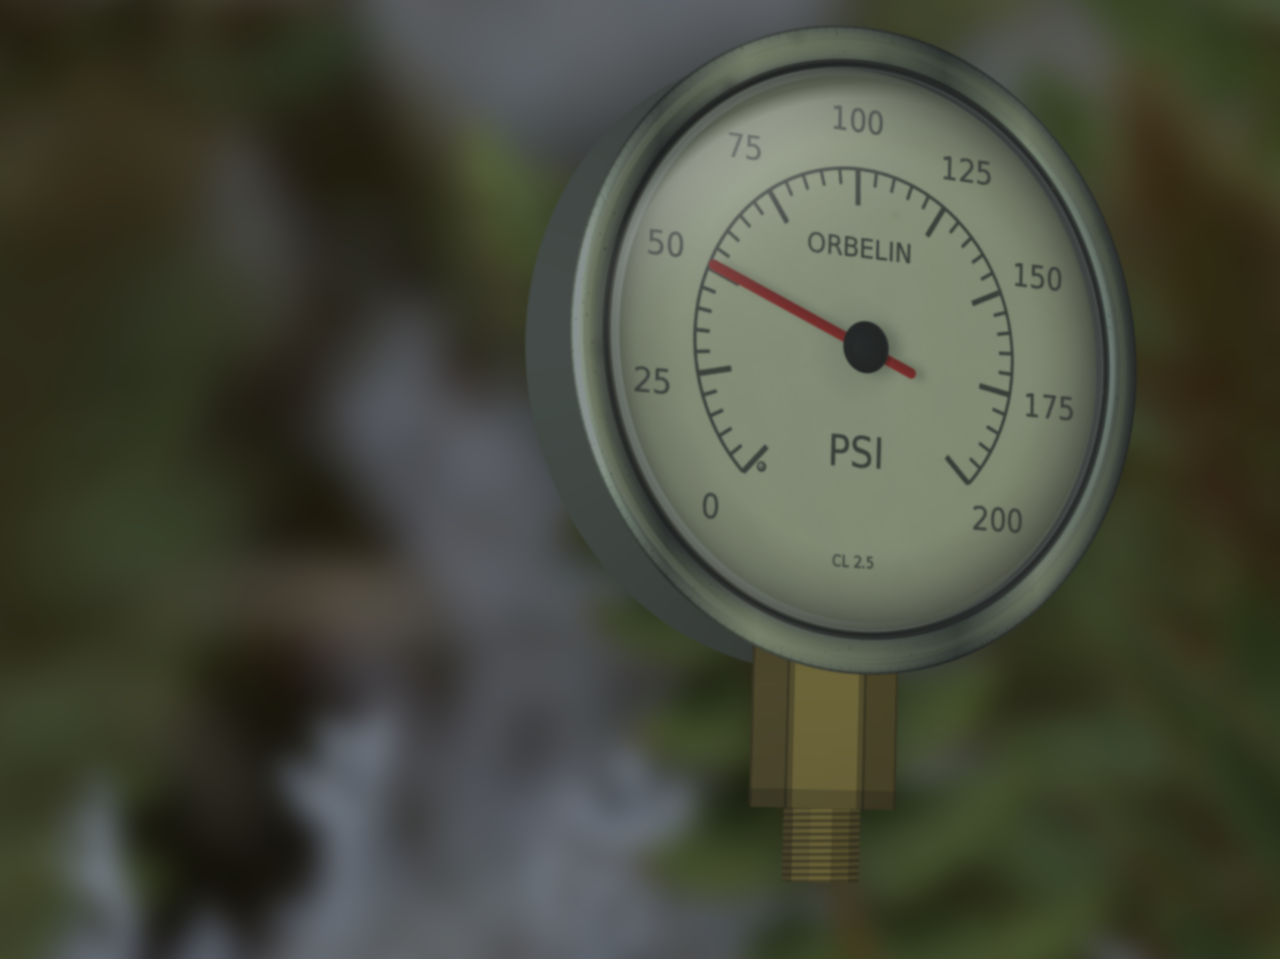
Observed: 50psi
